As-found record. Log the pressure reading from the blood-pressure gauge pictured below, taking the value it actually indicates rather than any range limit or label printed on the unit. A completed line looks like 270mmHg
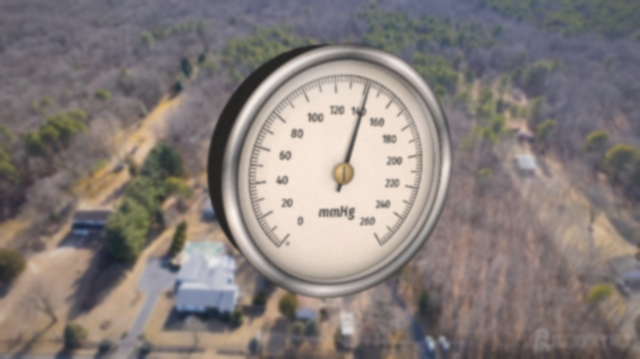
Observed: 140mmHg
